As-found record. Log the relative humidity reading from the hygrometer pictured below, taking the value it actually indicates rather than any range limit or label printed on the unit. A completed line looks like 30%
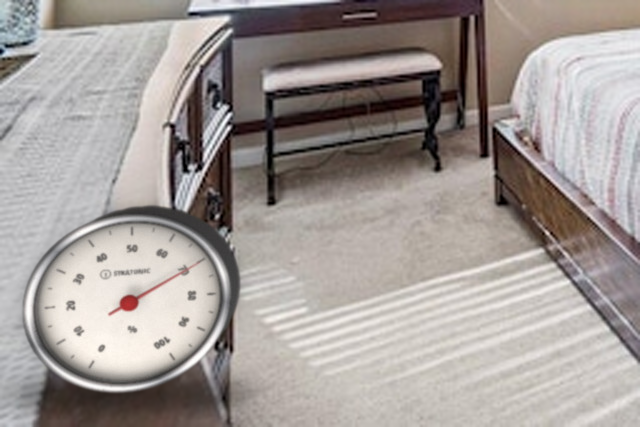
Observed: 70%
